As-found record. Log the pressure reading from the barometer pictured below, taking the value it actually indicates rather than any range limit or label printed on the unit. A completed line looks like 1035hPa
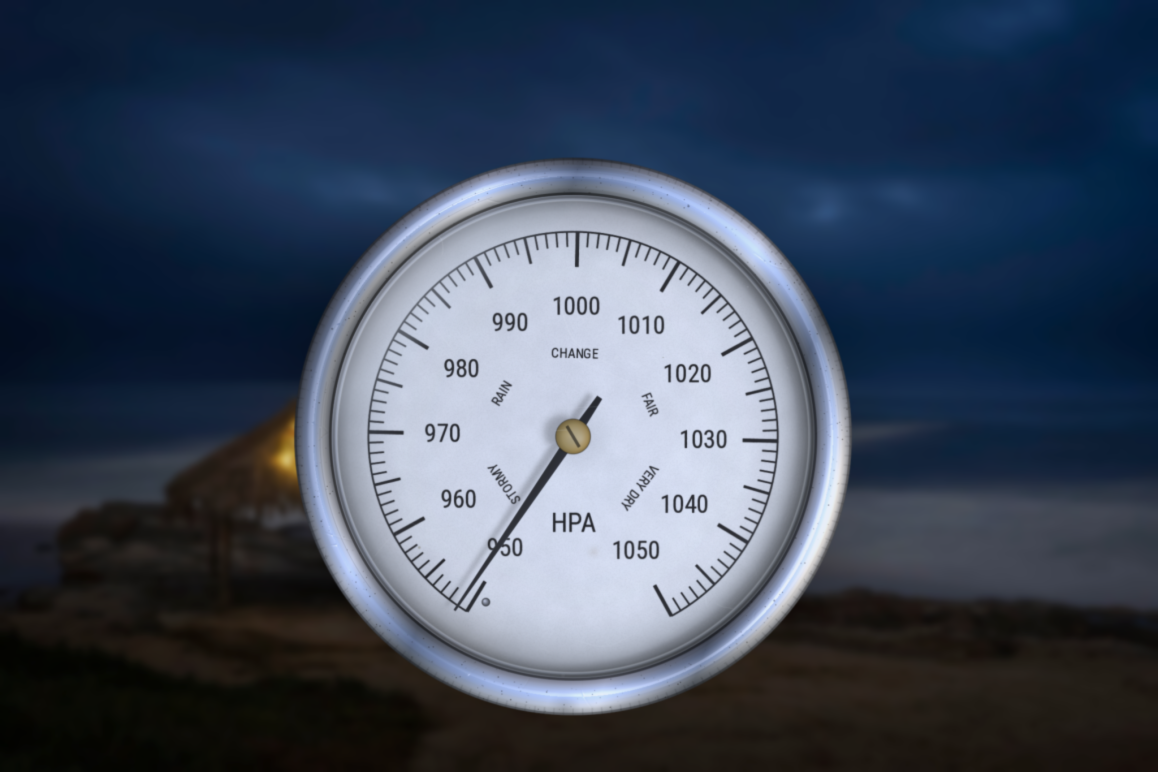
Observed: 951hPa
